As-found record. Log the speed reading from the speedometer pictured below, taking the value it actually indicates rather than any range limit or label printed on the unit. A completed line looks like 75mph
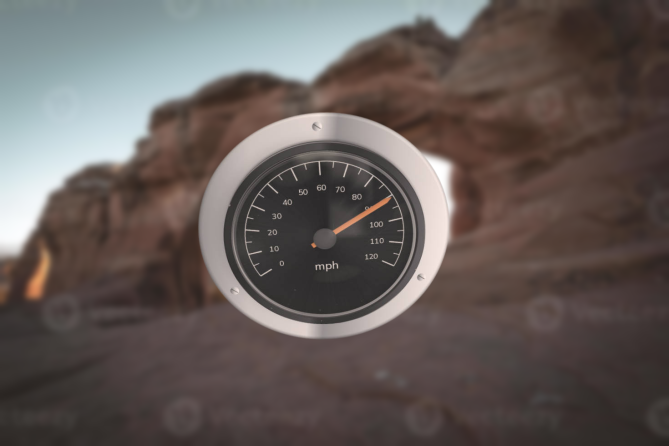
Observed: 90mph
